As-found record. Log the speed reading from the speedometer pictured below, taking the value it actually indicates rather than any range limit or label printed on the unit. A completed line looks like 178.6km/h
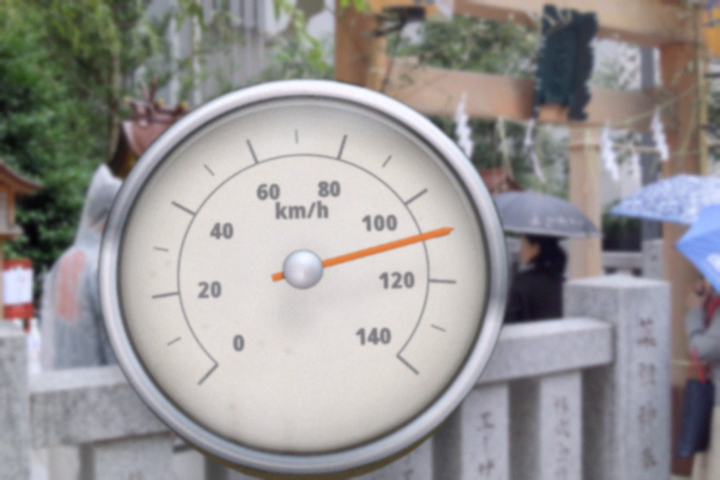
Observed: 110km/h
